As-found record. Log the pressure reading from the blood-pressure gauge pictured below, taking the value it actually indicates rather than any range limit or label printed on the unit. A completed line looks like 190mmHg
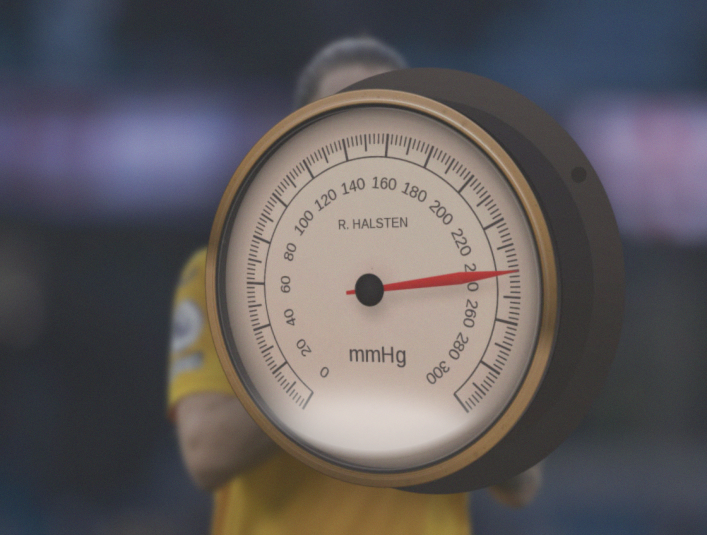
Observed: 240mmHg
